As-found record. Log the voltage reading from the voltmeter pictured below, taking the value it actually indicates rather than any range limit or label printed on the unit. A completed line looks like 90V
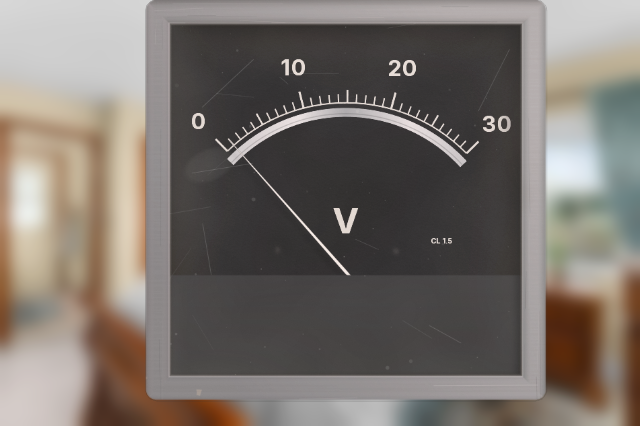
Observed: 1V
